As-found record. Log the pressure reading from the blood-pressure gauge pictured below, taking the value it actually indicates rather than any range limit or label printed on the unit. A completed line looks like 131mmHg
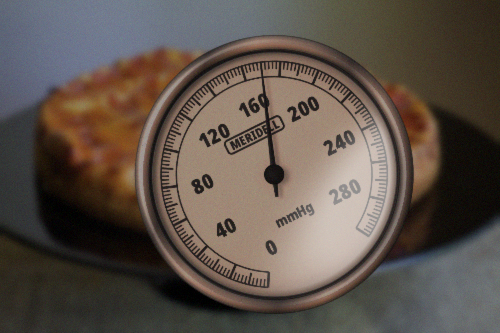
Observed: 170mmHg
